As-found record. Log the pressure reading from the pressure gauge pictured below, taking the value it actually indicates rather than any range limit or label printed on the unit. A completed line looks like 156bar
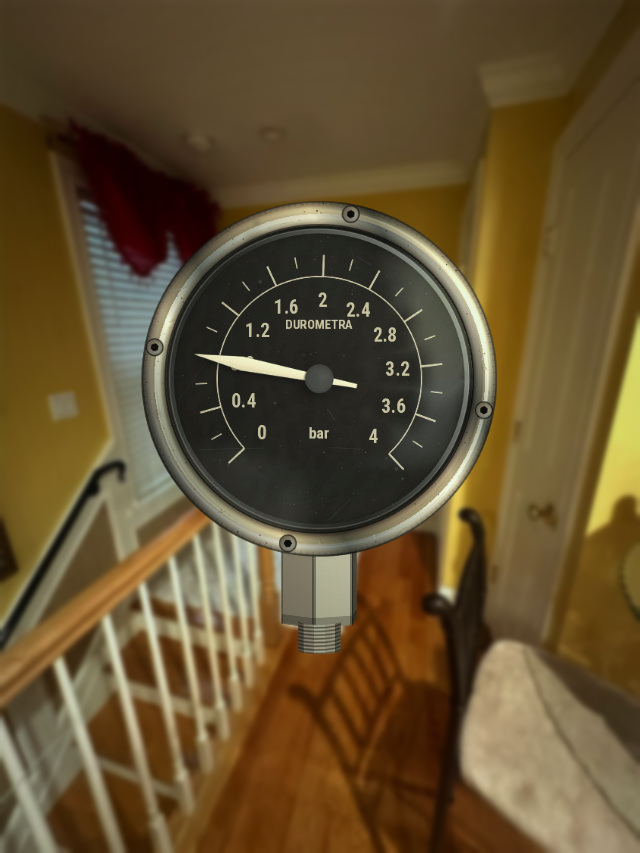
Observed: 0.8bar
